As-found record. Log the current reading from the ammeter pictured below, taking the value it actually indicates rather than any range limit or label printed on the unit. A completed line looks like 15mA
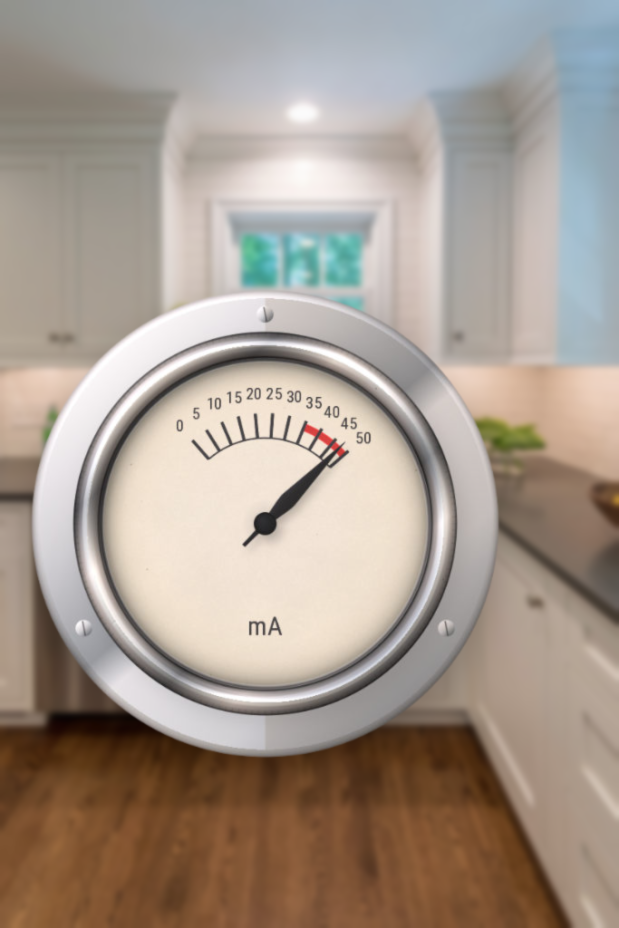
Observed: 47.5mA
